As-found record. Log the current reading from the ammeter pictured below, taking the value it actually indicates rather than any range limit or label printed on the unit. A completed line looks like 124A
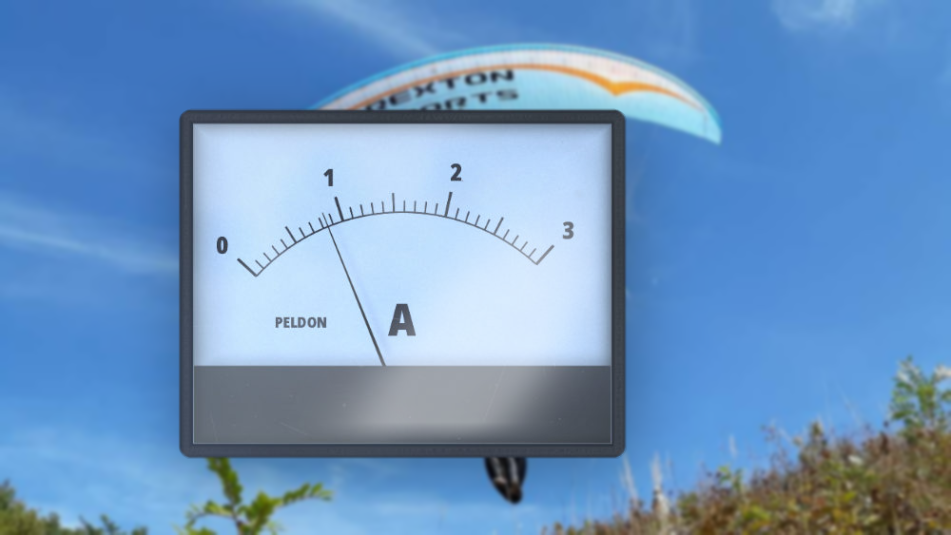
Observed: 0.85A
